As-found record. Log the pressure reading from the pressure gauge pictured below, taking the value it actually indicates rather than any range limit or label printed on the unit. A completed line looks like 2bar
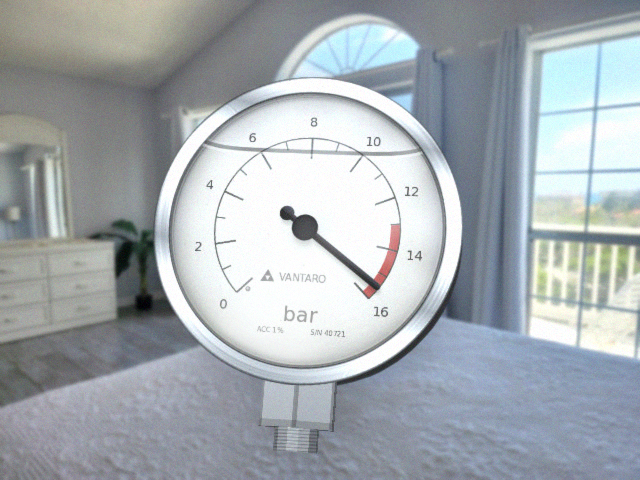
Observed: 15.5bar
